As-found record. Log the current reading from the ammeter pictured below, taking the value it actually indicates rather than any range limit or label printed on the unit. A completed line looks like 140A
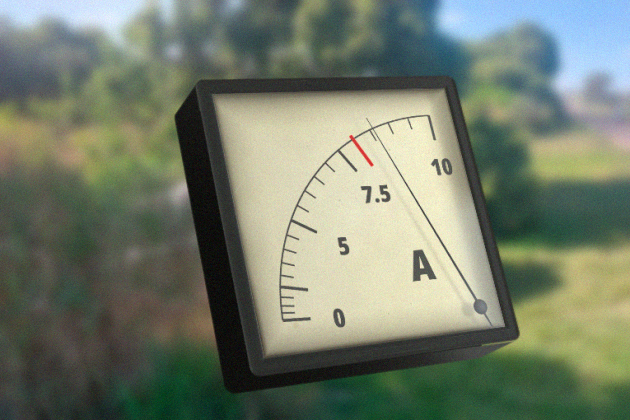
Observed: 8.5A
